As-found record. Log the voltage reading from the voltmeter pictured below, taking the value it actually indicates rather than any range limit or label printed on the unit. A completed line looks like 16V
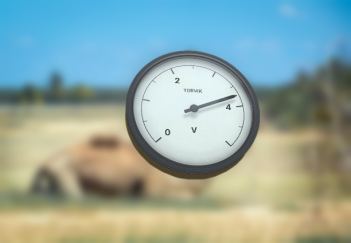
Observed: 3.75V
